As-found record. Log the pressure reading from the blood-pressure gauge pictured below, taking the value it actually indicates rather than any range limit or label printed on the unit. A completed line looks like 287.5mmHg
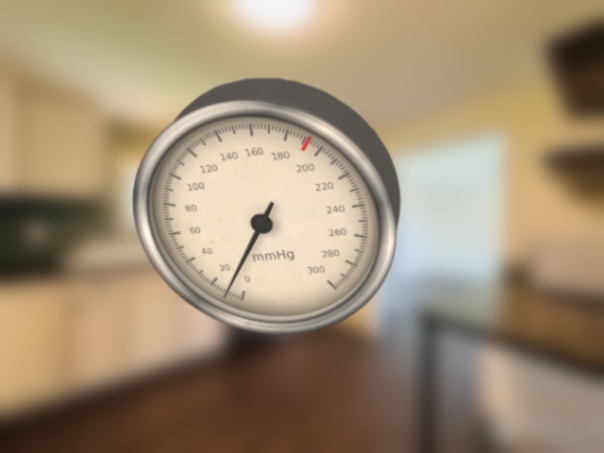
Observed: 10mmHg
